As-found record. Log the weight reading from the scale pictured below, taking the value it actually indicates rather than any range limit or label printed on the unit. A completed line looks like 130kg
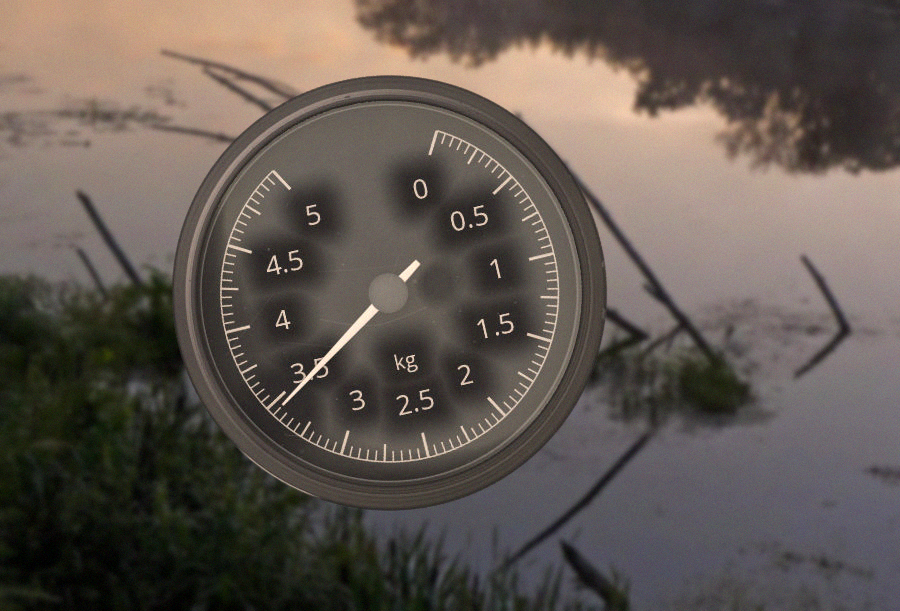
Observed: 3.45kg
